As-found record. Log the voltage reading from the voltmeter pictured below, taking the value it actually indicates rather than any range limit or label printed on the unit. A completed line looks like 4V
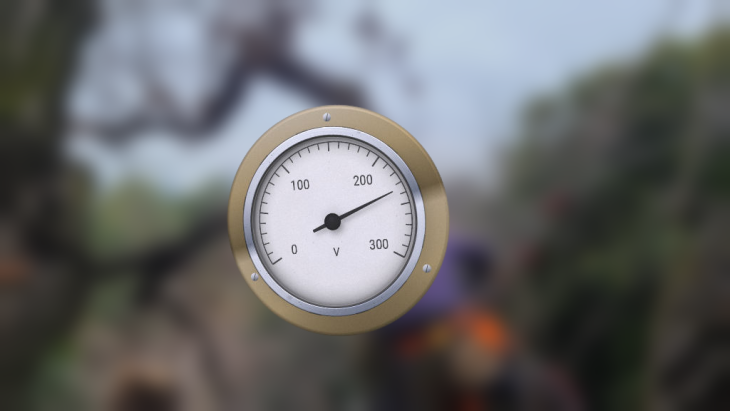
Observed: 235V
